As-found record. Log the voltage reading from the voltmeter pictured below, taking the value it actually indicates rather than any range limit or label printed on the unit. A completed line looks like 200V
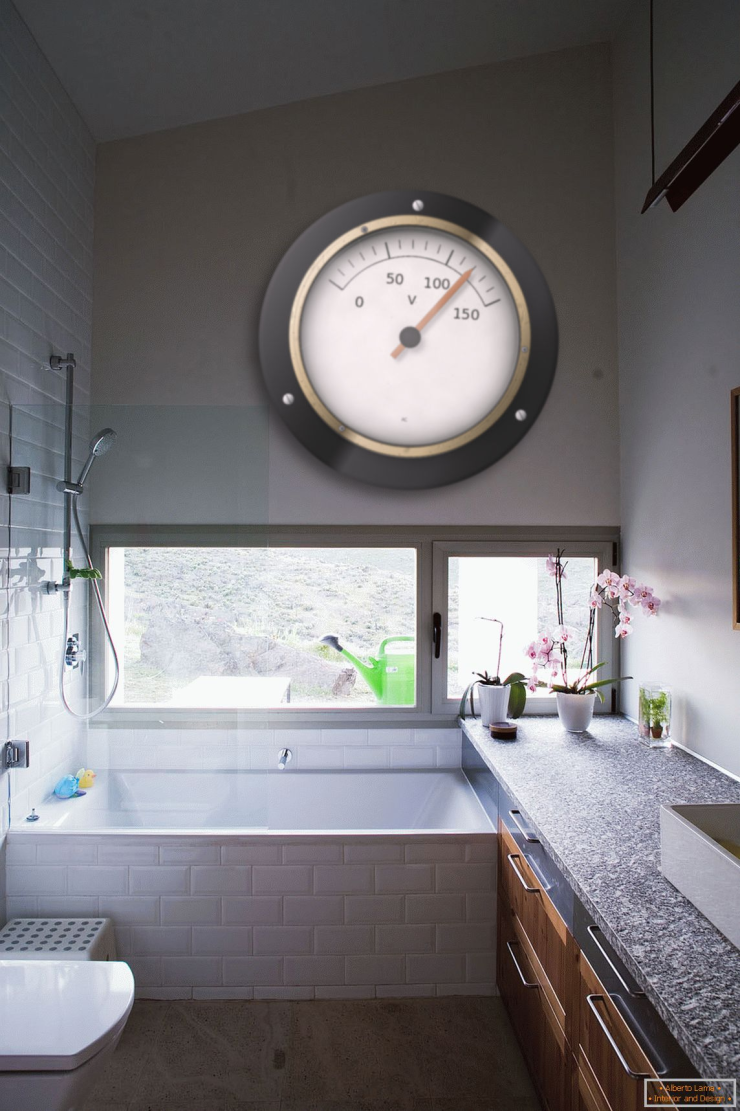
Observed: 120V
